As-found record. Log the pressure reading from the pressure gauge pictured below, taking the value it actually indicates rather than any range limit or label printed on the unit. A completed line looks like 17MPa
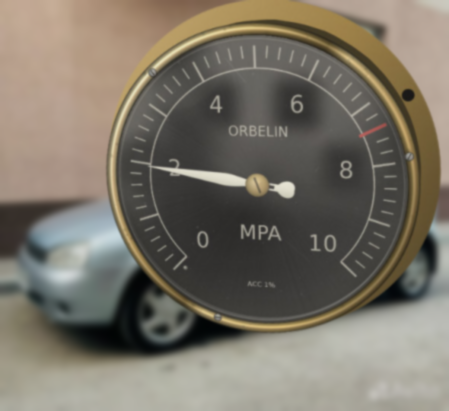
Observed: 2MPa
